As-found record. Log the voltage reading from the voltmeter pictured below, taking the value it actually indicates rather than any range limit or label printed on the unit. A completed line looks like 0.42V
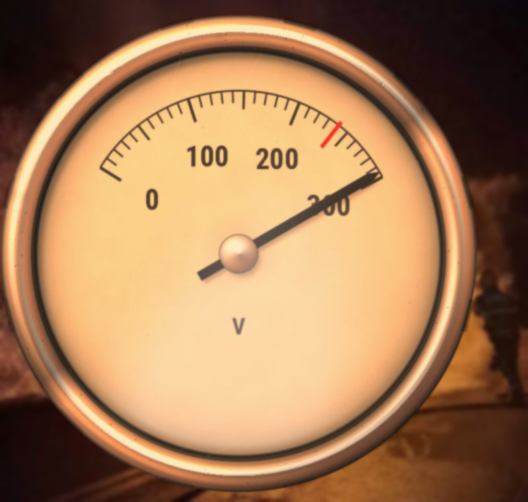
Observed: 295V
